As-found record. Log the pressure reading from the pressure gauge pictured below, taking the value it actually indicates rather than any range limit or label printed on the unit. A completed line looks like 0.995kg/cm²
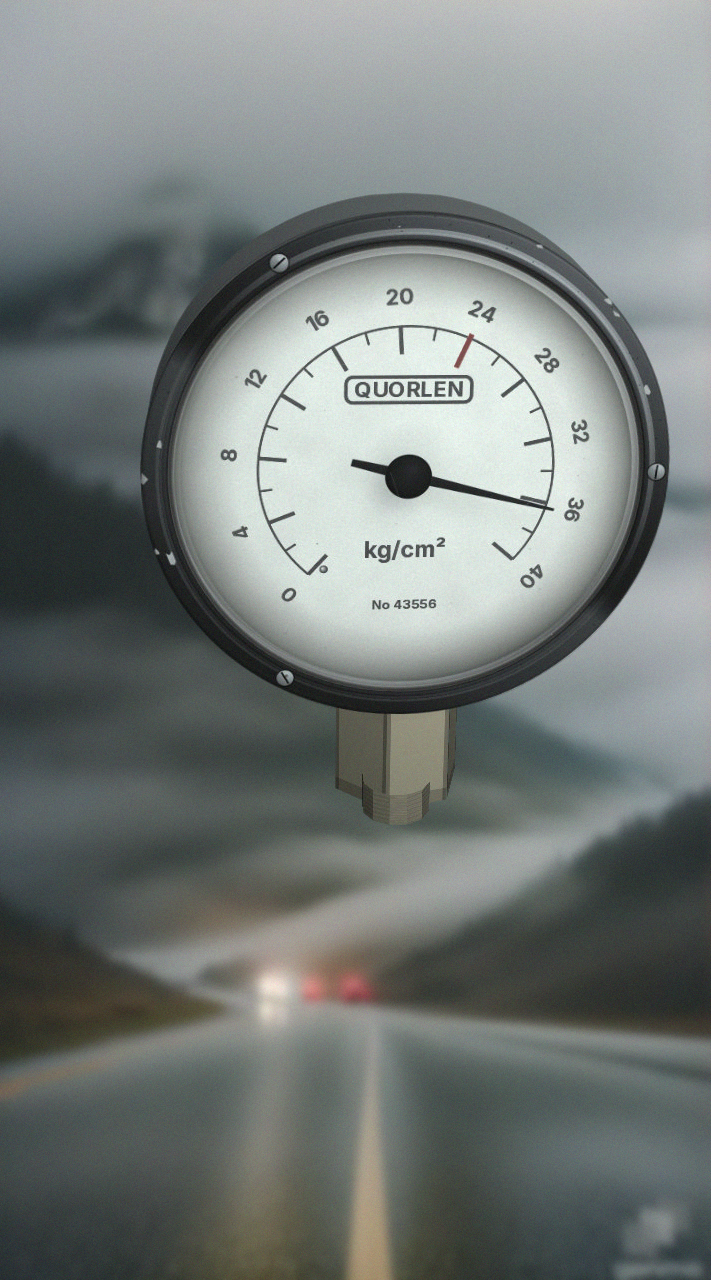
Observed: 36kg/cm²
